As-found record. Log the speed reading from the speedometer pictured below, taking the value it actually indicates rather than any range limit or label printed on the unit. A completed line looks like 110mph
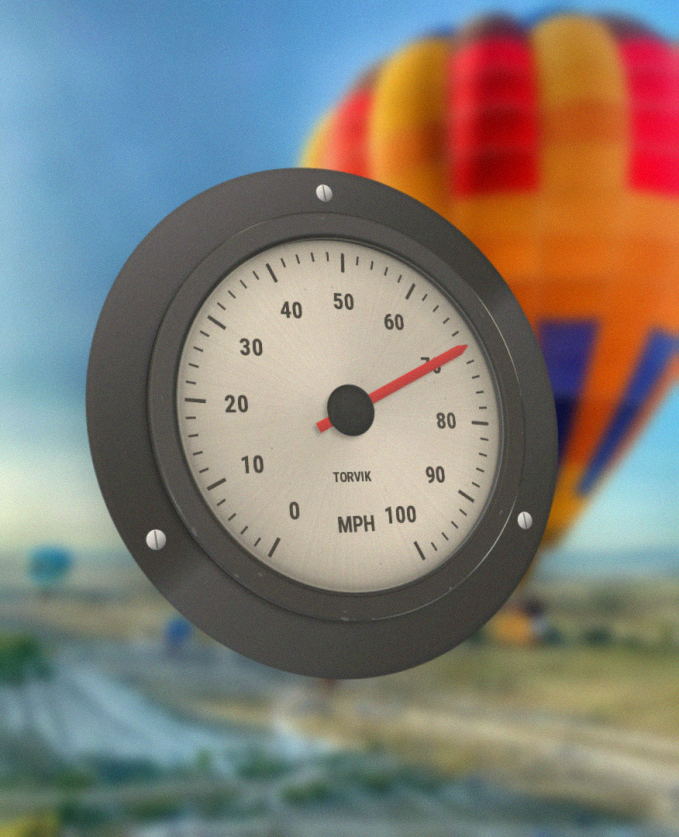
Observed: 70mph
